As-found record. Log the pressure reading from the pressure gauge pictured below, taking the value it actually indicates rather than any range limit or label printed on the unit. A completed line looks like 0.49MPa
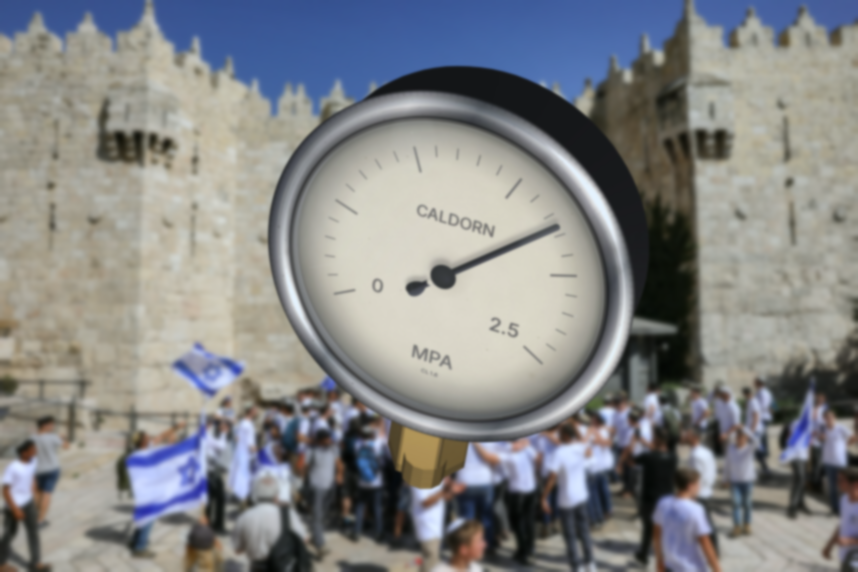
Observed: 1.75MPa
